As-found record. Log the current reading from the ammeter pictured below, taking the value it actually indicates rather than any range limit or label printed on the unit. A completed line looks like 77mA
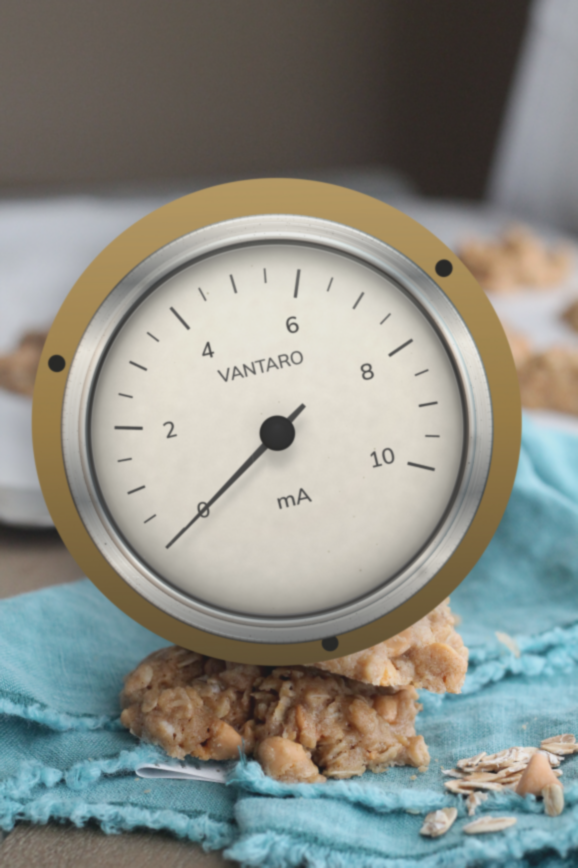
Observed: 0mA
